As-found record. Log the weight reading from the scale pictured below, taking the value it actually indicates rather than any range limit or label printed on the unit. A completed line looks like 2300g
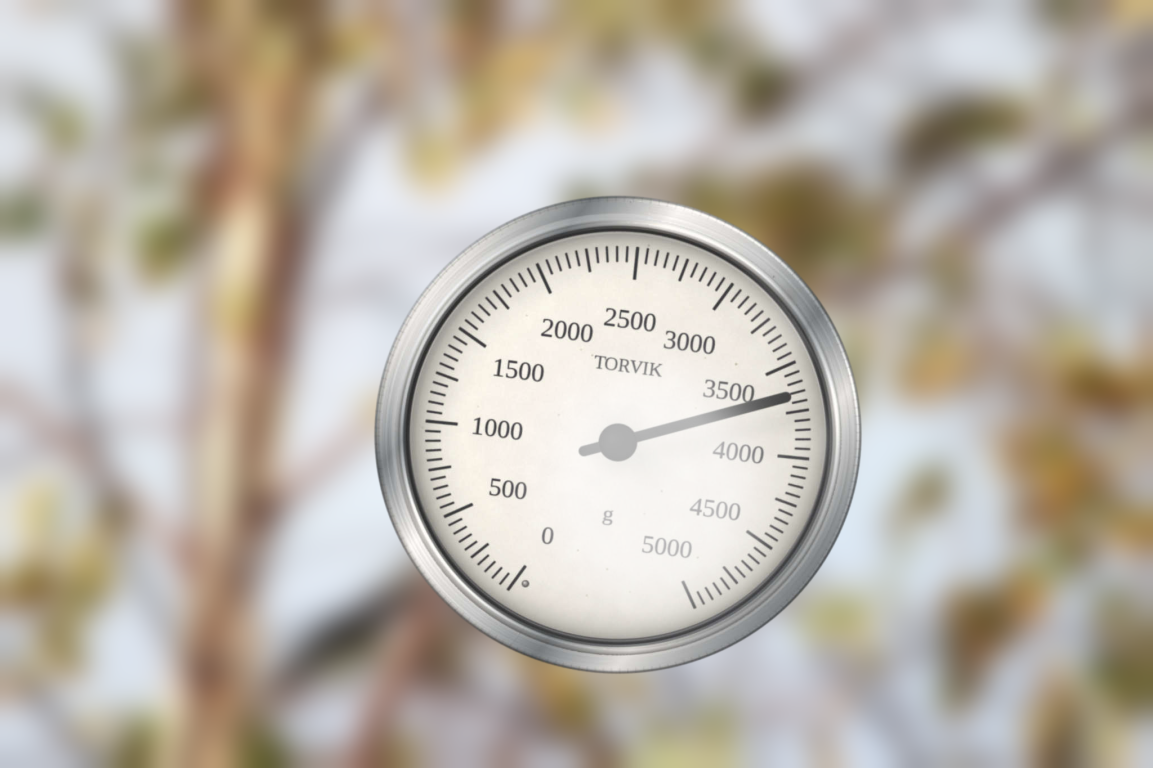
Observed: 3650g
